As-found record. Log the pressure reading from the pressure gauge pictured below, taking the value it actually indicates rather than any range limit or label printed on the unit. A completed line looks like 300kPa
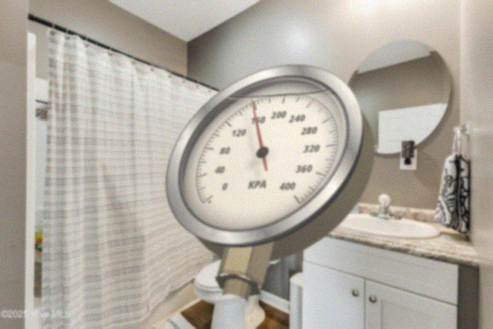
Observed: 160kPa
